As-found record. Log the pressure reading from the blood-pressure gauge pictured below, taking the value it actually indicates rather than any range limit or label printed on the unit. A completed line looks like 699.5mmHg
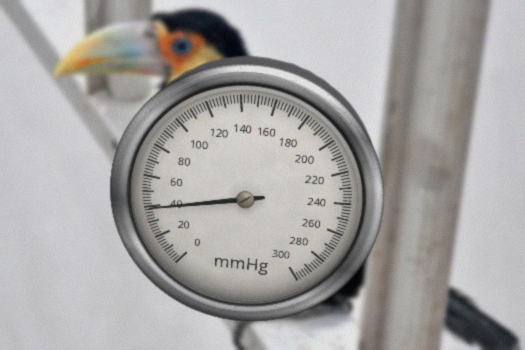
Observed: 40mmHg
